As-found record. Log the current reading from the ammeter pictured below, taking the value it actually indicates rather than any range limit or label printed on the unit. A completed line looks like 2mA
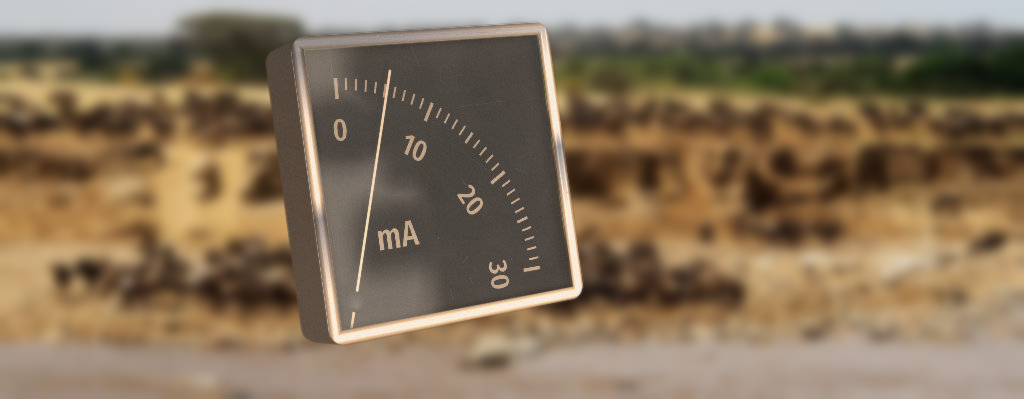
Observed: 5mA
